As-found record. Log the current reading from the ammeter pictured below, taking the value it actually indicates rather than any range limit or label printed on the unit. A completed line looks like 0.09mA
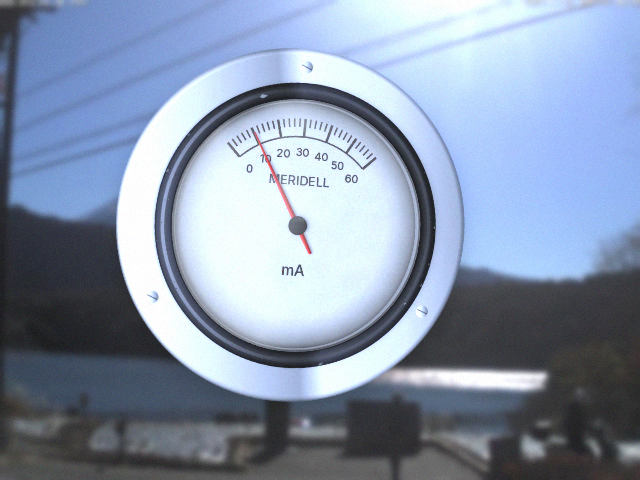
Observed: 10mA
